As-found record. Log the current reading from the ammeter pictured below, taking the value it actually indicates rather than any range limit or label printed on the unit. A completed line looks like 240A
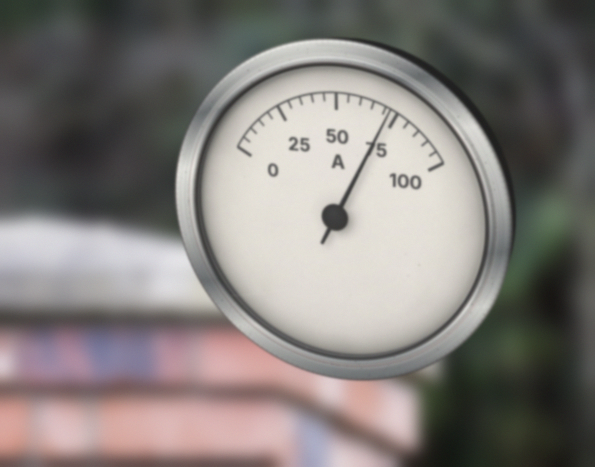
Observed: 72.5A
